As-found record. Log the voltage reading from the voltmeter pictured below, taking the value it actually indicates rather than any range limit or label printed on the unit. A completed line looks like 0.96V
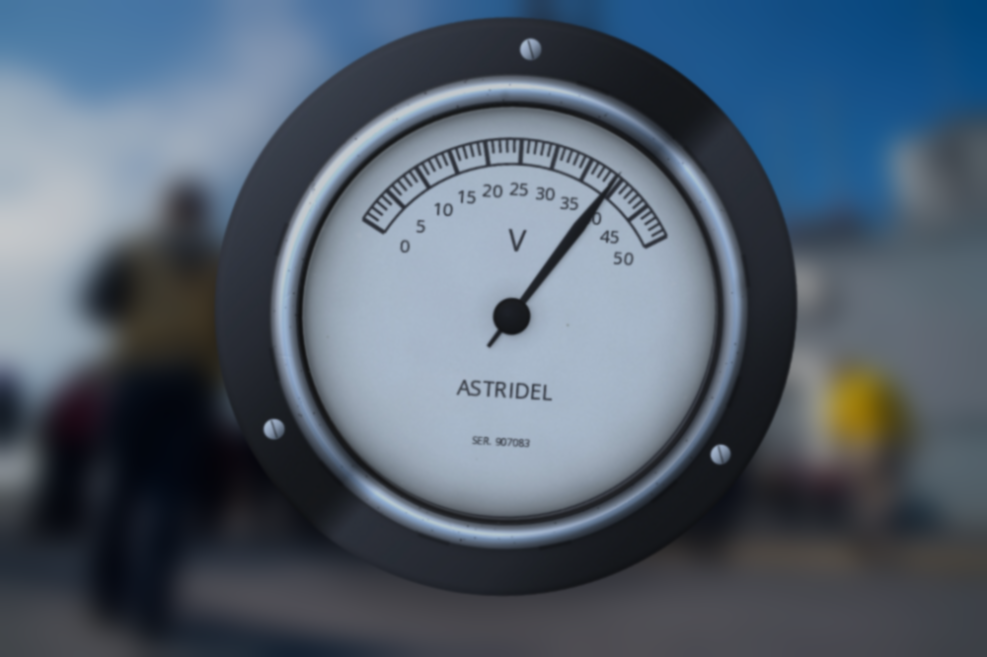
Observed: 39V
